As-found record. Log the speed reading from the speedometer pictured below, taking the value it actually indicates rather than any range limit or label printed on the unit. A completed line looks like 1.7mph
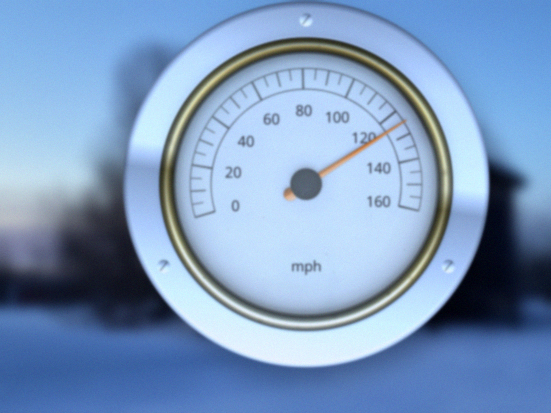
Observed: 125mph
